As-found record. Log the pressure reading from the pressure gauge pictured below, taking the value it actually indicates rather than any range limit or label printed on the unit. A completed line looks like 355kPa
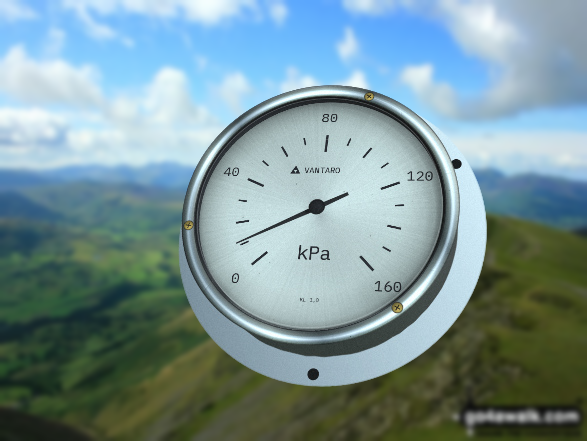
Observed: 10kPa
